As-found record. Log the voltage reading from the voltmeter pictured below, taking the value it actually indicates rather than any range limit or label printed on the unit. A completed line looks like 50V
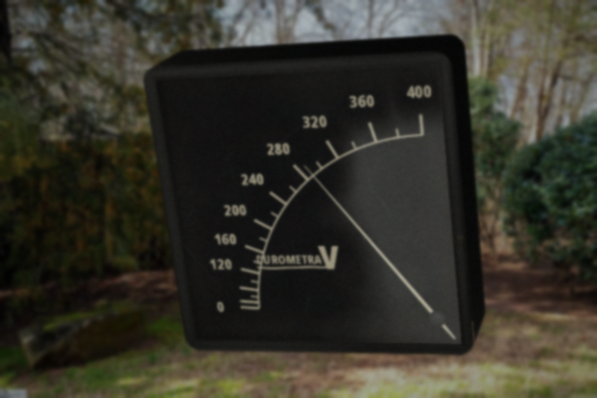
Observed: 290V
